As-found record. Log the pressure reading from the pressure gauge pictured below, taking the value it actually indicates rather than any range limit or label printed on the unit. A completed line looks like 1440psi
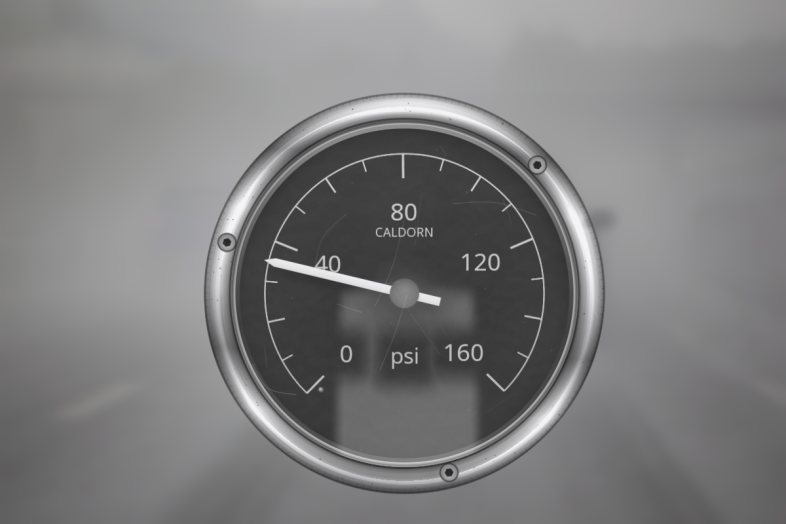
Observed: 35psi
